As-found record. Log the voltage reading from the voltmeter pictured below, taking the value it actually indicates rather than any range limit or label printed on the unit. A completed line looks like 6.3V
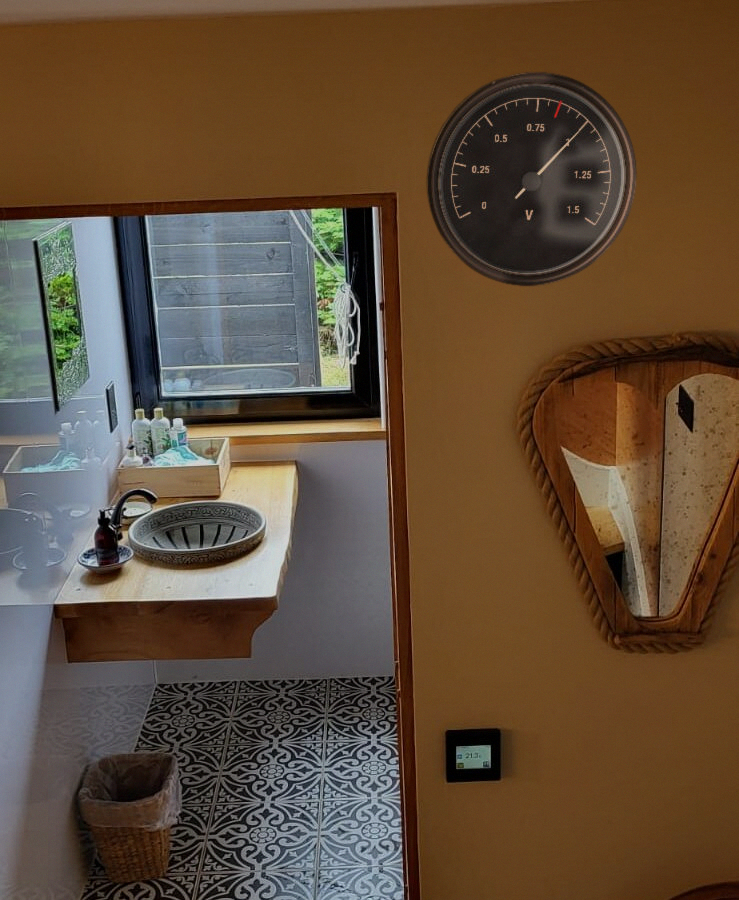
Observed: 1V
